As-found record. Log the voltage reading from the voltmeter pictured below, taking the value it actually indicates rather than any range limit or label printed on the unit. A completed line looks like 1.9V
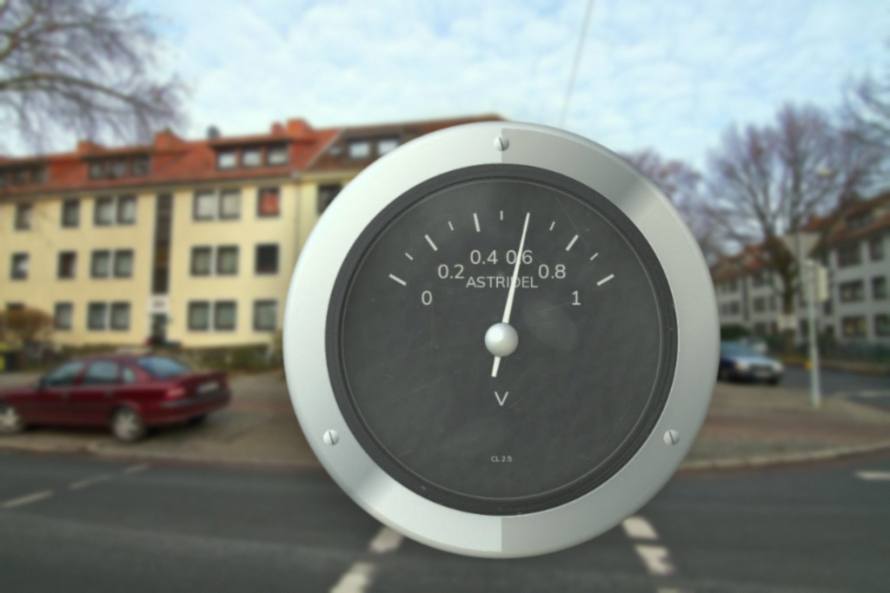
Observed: 0.6V
